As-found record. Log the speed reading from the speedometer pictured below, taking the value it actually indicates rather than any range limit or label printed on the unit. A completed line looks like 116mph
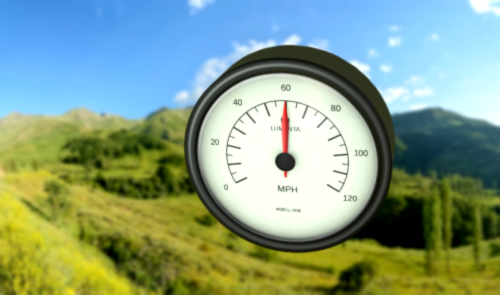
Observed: 60mph
